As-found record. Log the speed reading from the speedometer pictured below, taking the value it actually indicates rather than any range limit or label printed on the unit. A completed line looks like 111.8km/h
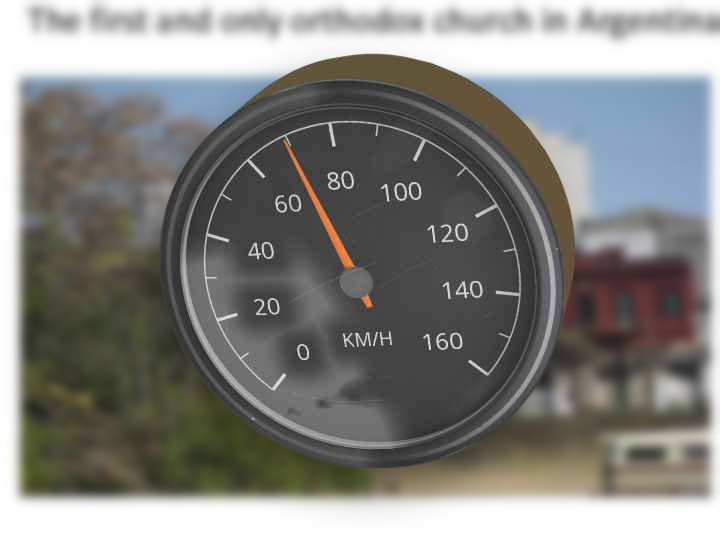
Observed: 70km/h
